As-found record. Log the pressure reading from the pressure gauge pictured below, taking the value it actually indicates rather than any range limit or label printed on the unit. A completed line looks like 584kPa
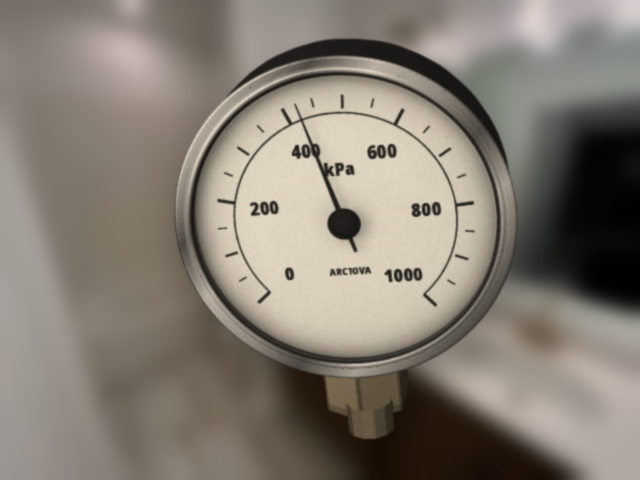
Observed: 425kPa
